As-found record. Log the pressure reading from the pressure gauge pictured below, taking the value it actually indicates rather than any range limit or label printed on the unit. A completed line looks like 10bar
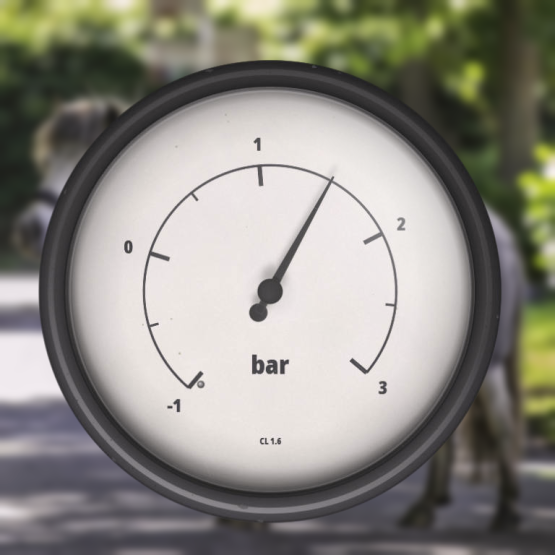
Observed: 1.5bar
